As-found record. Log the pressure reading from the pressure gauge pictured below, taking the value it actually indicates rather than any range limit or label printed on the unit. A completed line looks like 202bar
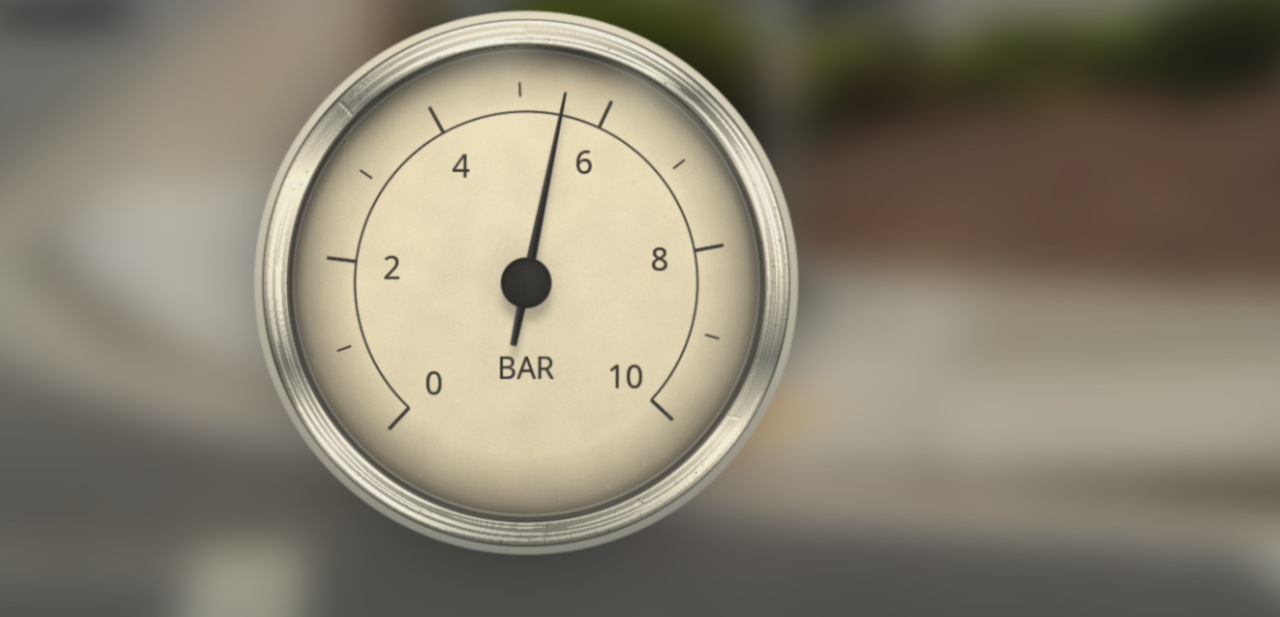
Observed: 5.5bar
